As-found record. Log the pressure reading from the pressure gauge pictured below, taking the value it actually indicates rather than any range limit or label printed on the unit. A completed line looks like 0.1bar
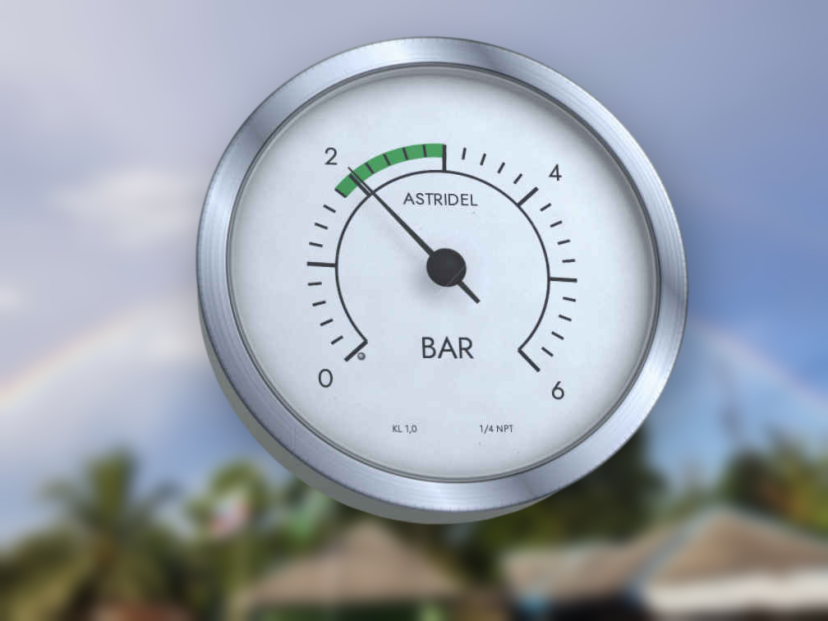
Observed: 2bar
